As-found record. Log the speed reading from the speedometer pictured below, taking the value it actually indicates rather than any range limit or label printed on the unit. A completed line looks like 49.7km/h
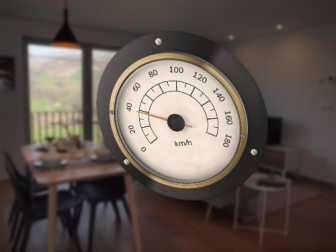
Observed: 40km/h
